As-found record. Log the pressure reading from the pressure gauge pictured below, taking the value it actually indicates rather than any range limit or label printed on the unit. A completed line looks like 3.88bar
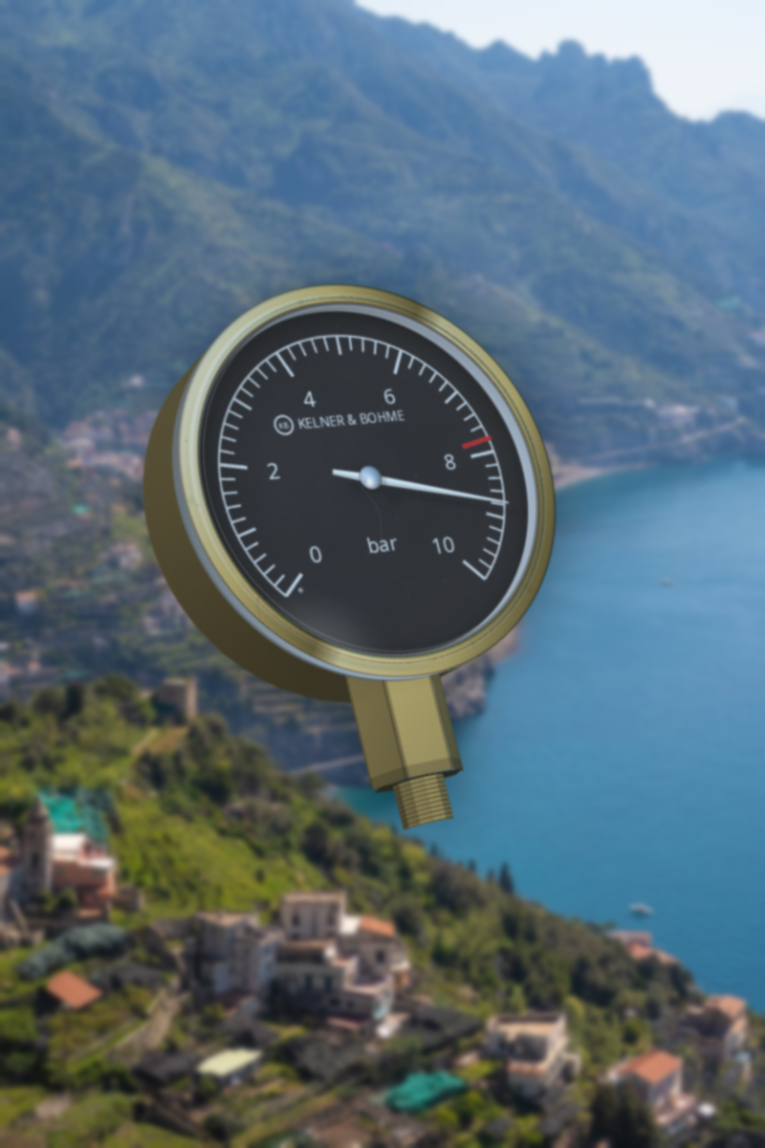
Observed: 8.8bar
